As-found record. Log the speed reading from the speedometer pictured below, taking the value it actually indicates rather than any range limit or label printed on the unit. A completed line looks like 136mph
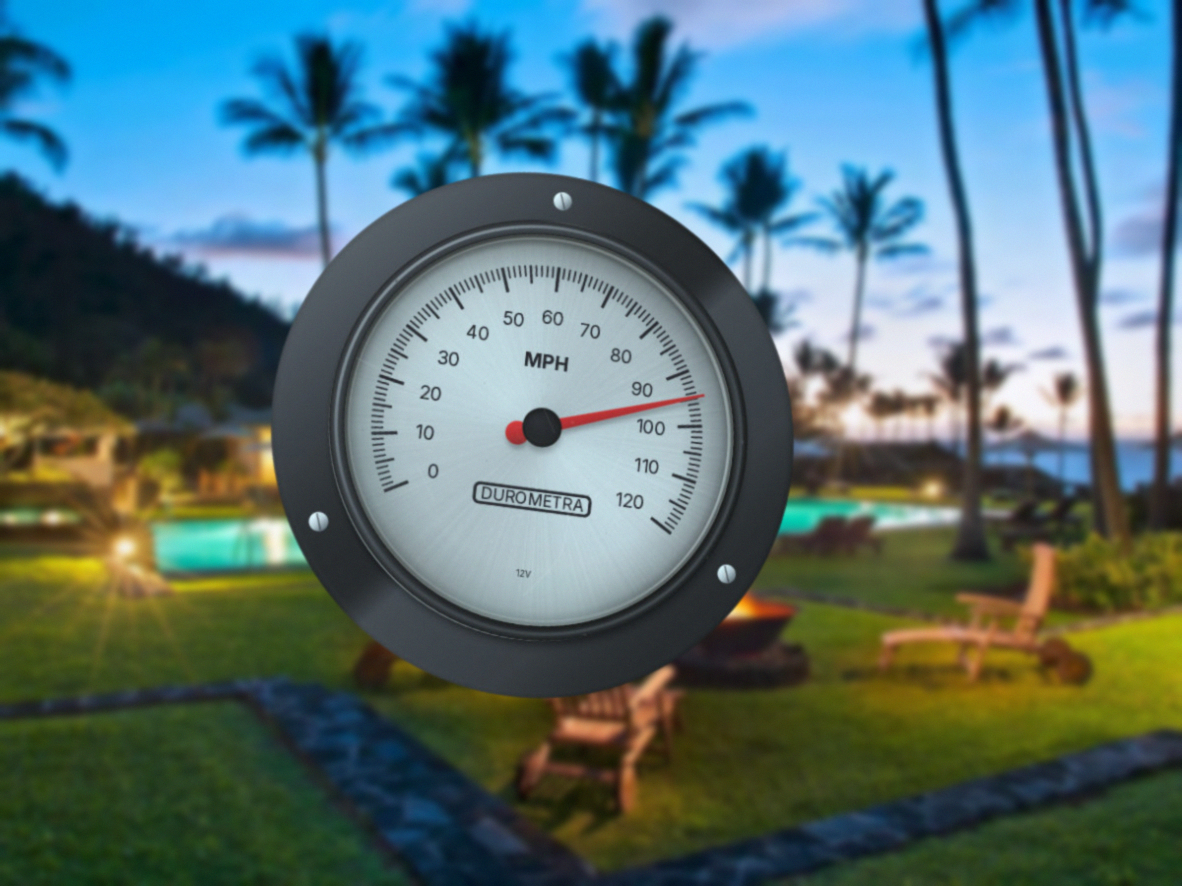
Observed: 95mph
